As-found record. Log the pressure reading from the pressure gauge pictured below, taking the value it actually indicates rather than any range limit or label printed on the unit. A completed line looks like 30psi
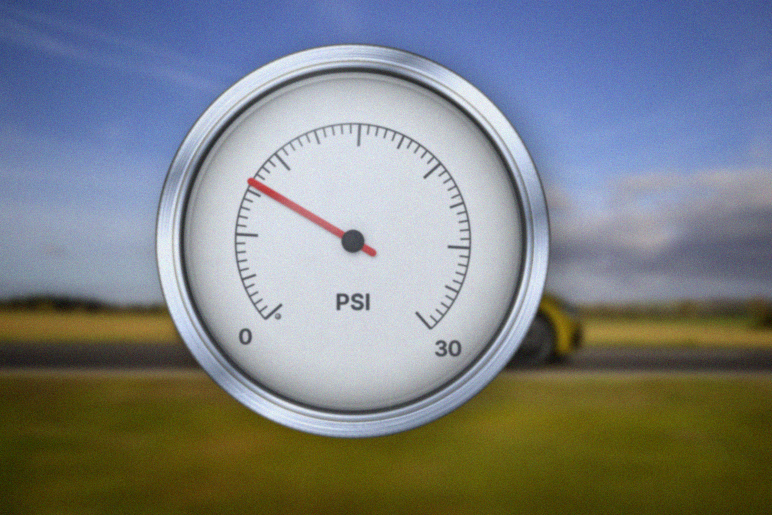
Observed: 8psi
